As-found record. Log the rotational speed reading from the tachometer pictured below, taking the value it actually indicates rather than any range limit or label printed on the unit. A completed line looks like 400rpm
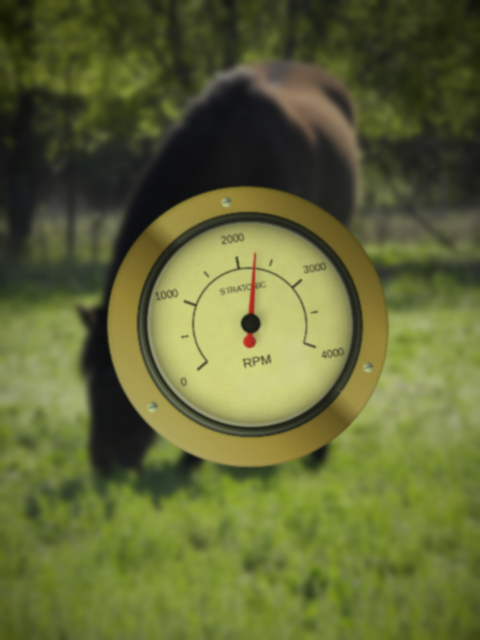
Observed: 2250rpm
